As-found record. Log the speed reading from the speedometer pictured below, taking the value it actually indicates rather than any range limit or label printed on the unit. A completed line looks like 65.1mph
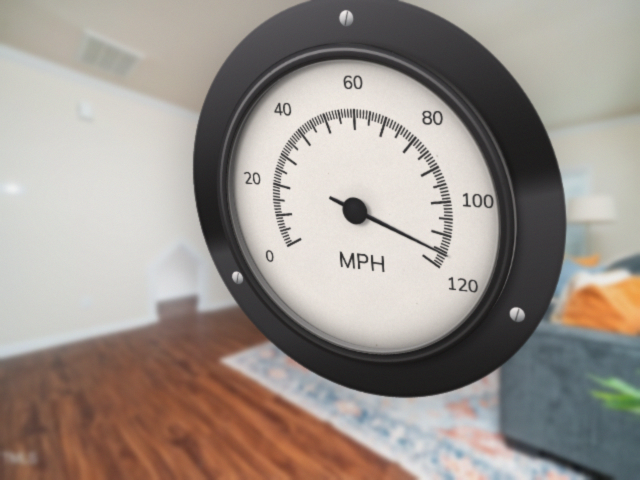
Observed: 115mph
